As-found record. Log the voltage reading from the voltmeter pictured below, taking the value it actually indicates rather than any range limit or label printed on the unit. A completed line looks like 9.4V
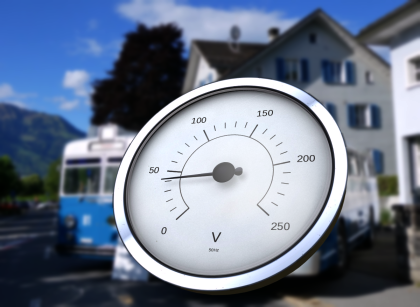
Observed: 40V
